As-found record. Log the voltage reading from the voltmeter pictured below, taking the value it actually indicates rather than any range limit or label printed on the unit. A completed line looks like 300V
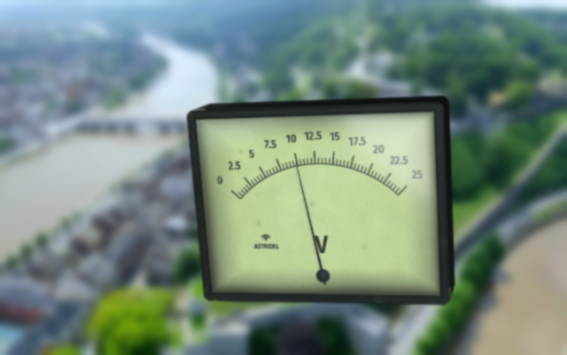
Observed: 10V
